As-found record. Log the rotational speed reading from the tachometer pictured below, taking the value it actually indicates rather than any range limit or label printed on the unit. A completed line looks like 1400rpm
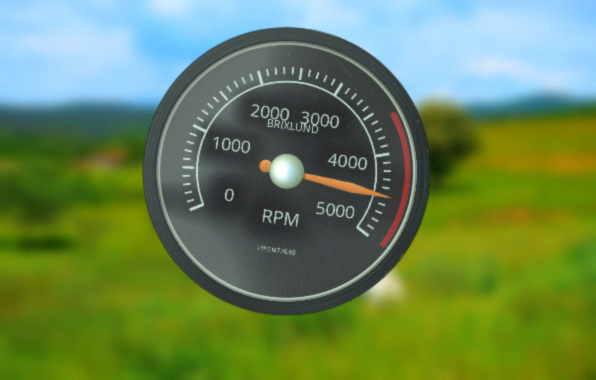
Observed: 4500rpm
